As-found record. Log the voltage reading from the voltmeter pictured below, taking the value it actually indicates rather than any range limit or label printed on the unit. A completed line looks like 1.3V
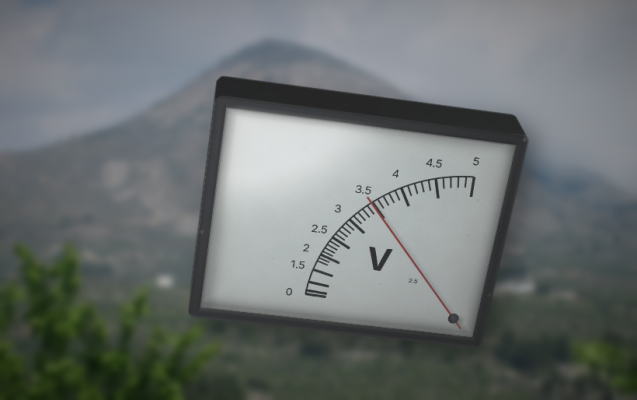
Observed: 3.5V
